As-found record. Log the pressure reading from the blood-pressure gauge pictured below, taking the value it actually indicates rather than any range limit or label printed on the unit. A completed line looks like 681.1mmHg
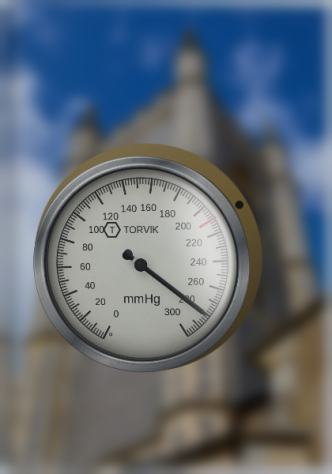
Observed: 280mmHg
